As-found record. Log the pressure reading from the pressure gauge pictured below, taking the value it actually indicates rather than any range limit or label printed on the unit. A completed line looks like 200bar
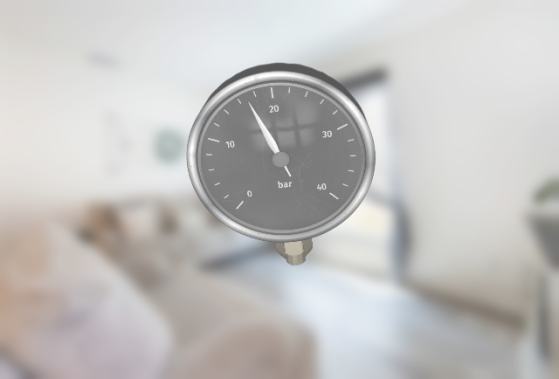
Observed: 17bar
